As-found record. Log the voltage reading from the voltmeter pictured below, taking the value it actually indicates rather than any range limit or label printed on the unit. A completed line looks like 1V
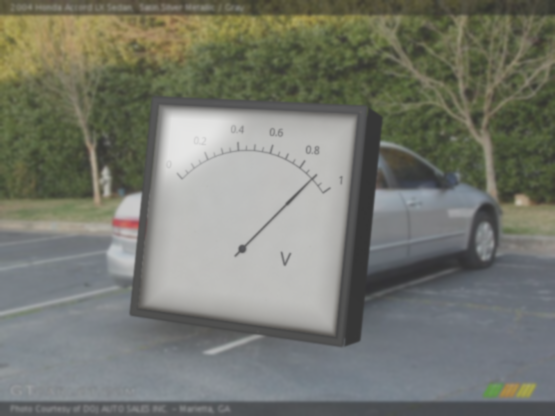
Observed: 0.9V
